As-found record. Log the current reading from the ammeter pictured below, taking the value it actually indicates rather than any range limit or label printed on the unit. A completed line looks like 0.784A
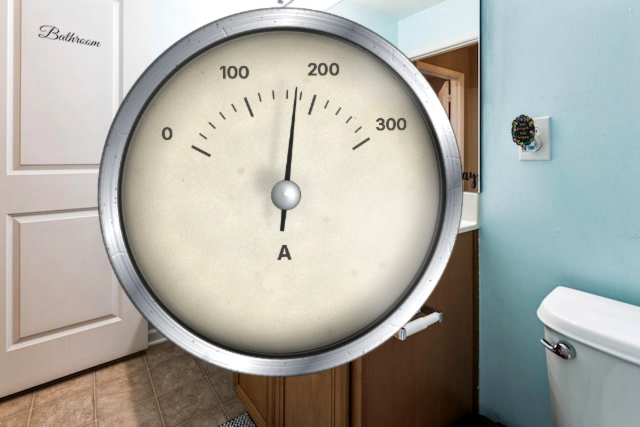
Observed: 170A
